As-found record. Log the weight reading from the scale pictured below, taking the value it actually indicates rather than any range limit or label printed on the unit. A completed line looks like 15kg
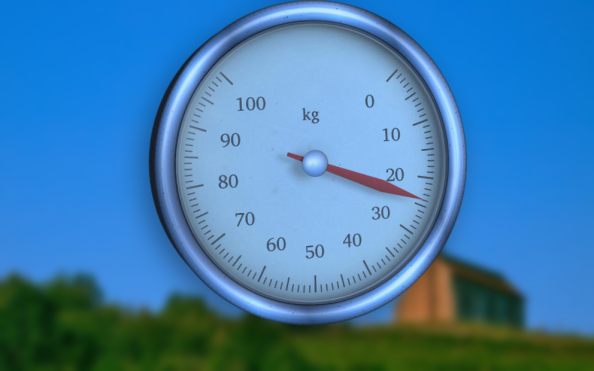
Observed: 24kg
